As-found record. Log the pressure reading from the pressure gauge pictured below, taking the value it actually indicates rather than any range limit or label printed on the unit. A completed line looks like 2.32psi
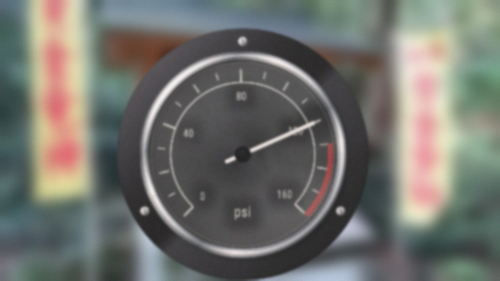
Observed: 120psi
